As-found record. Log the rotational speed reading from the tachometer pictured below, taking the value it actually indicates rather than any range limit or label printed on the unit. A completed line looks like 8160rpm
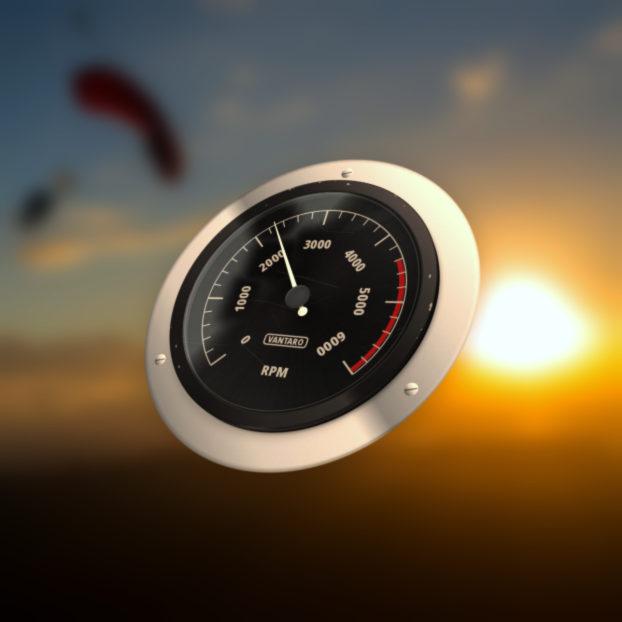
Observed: 2300rpm
